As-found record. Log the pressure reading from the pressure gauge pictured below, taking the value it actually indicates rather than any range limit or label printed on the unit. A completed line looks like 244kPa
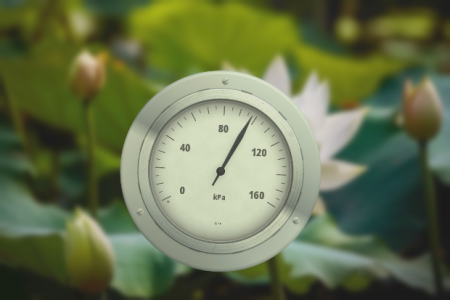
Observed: 97.5kPa
